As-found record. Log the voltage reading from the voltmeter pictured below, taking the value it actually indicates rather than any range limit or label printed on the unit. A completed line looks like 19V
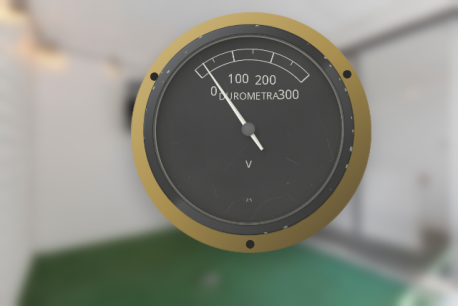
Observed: 25V
